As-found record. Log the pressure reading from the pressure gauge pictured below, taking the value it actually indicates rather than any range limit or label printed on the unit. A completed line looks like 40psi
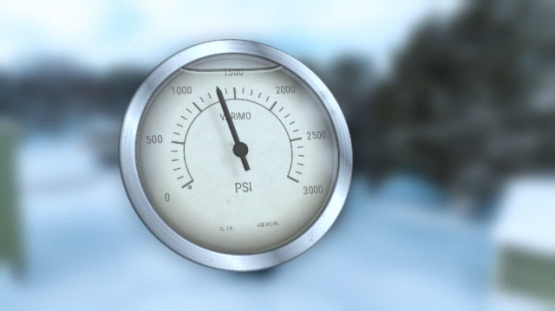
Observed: 1300psi
